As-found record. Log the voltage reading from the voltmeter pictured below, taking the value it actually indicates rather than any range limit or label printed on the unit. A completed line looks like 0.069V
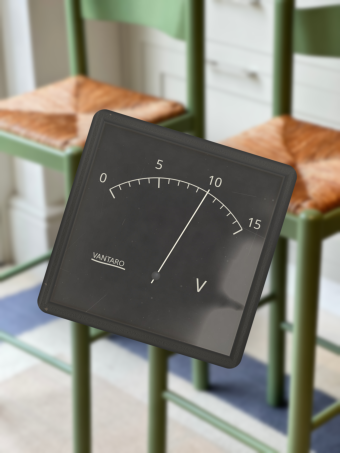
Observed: 10V
